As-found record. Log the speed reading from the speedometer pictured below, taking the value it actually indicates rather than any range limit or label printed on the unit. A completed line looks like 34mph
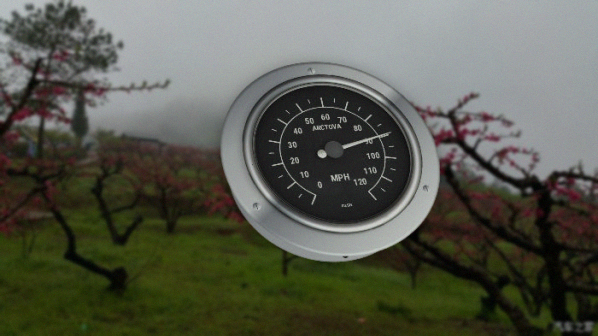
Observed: 90mph
